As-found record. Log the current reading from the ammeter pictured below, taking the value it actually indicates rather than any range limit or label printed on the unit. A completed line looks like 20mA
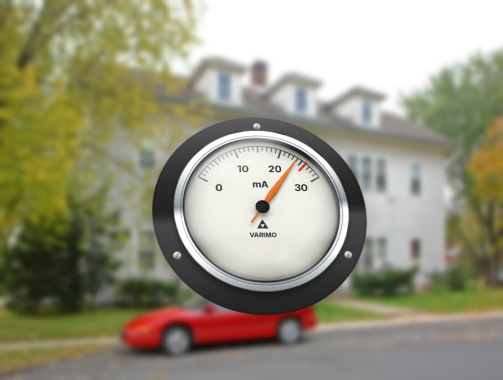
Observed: 24mA
